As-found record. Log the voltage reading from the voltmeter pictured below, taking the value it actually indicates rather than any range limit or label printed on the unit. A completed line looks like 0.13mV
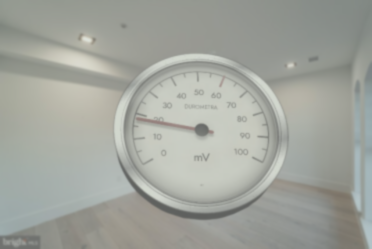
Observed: 17.5mV
